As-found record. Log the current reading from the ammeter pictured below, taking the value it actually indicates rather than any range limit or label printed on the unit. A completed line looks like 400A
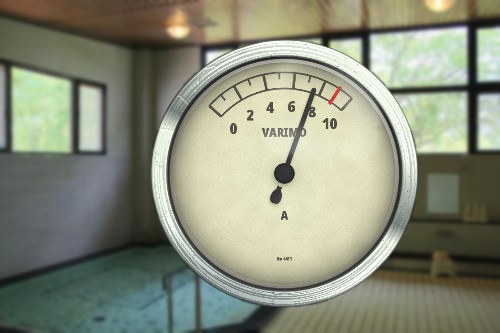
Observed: 7.5A
